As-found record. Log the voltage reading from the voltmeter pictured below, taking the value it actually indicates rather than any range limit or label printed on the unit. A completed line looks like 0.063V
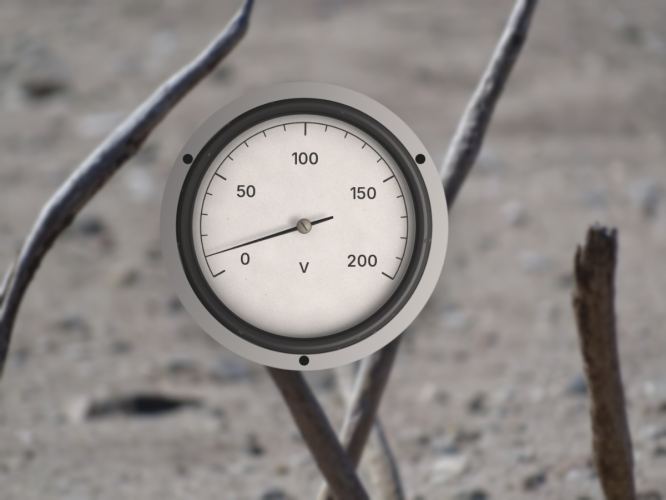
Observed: 10V
